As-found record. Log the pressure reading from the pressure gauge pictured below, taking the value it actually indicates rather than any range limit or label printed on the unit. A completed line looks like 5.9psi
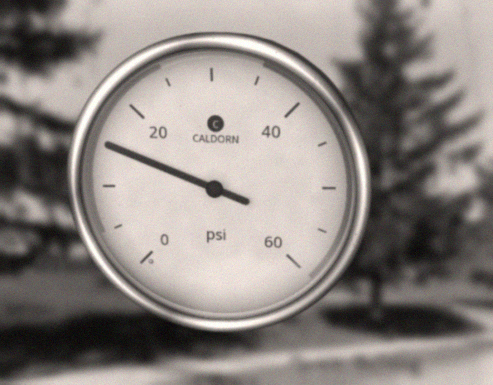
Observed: 15psi
